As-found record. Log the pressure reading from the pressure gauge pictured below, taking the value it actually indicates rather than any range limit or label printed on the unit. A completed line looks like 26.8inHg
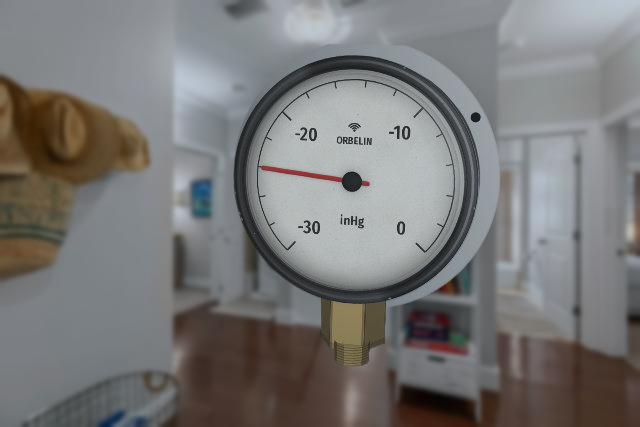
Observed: -24inHg
